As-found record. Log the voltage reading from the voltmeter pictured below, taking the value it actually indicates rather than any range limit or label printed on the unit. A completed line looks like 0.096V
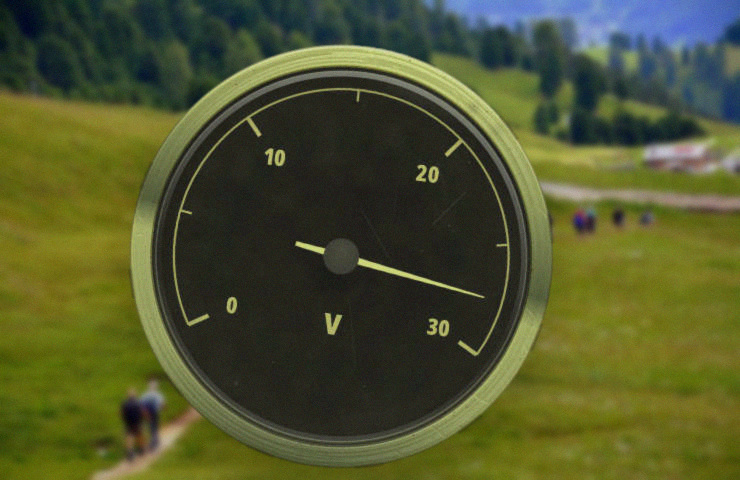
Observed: 27.5V
